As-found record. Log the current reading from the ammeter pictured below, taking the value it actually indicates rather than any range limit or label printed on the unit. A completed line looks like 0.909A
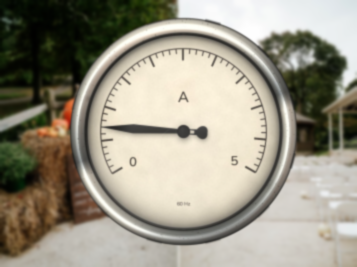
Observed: 0.7A
